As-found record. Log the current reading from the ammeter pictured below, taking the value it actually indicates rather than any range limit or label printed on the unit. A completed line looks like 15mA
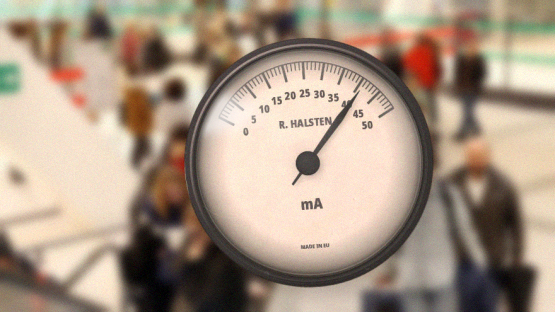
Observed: 41mA
